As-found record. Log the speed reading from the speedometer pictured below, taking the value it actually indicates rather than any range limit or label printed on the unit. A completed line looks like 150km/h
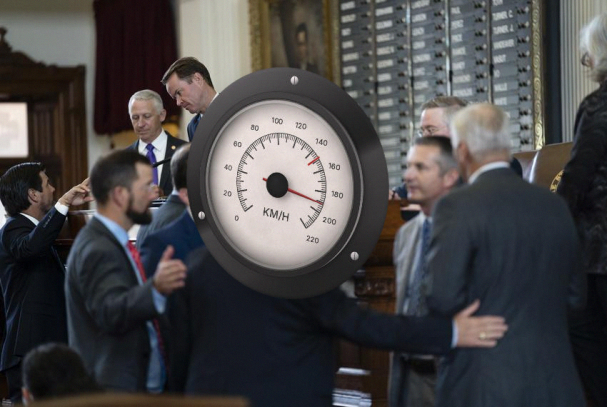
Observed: 190km/h
